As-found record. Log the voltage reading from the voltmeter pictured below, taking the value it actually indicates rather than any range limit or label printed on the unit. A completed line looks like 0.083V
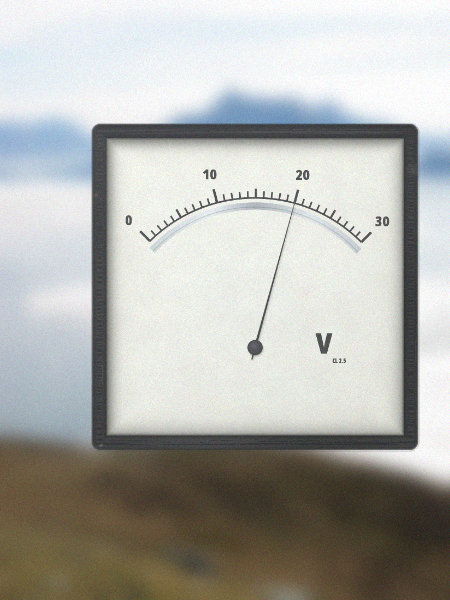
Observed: 20V
